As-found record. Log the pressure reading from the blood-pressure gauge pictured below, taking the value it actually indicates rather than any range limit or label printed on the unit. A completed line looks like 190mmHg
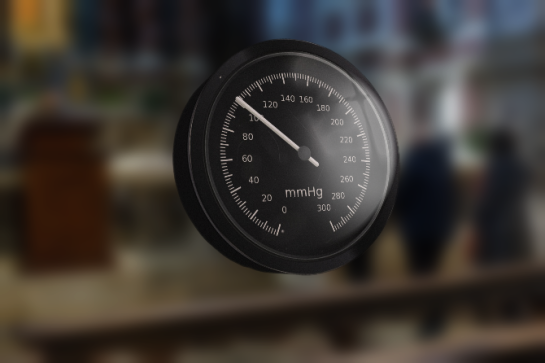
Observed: 100mmHg
